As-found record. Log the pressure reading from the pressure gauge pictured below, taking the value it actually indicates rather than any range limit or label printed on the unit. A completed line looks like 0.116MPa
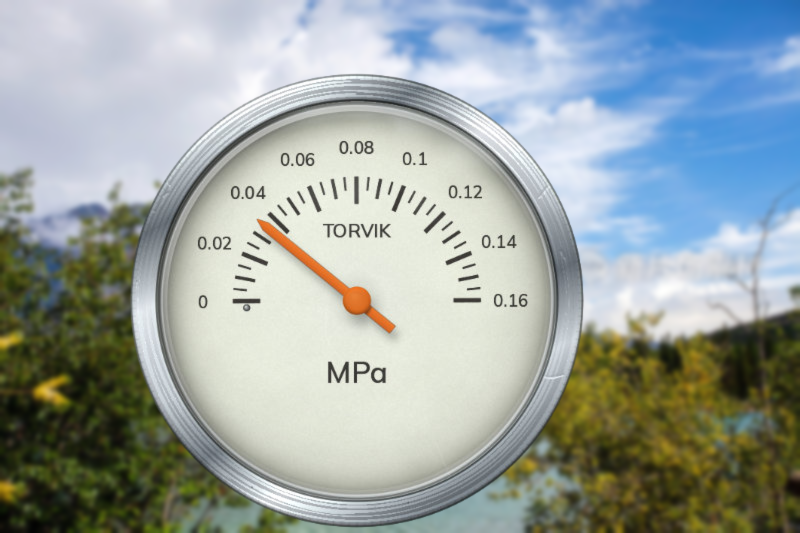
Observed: 0.035MPa
